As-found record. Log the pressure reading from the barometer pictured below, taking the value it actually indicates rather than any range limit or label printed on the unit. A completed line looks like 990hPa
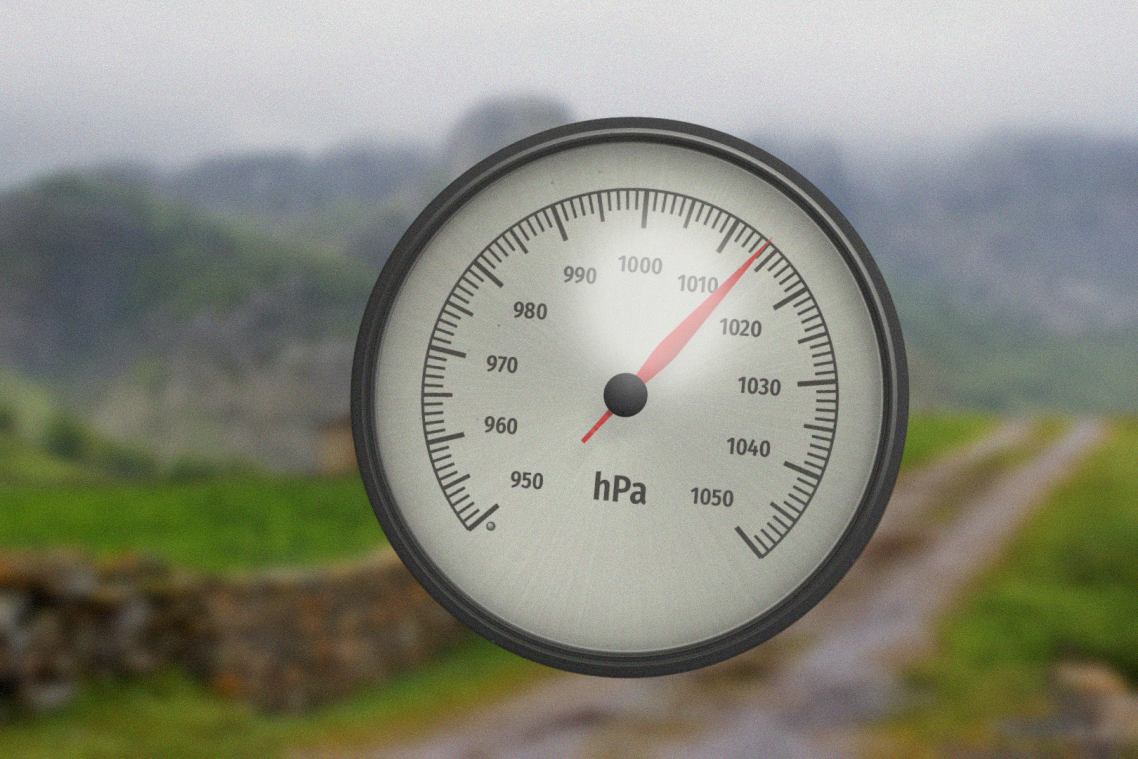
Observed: 1014hPa
